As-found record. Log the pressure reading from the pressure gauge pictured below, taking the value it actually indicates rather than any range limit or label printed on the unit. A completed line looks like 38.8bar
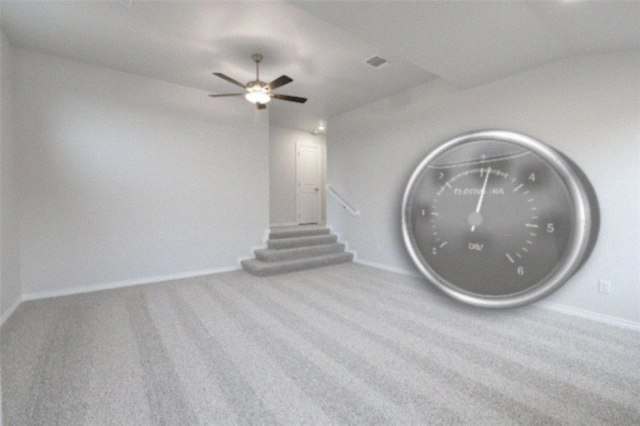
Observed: 3.2bar
